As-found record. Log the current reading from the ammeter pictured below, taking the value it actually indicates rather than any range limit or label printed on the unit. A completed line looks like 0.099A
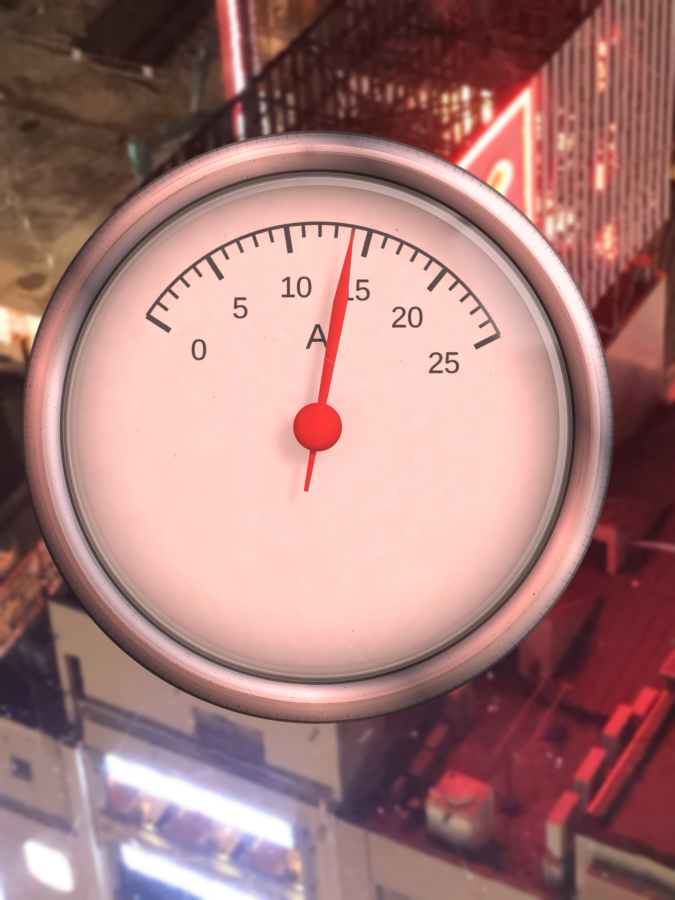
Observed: 14A
